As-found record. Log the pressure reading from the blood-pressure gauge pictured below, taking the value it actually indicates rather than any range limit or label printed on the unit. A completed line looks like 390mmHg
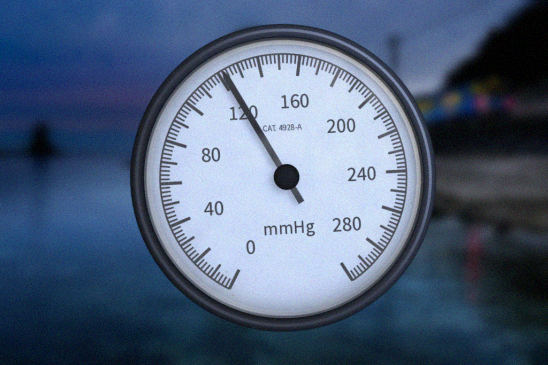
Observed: 122mmHg
